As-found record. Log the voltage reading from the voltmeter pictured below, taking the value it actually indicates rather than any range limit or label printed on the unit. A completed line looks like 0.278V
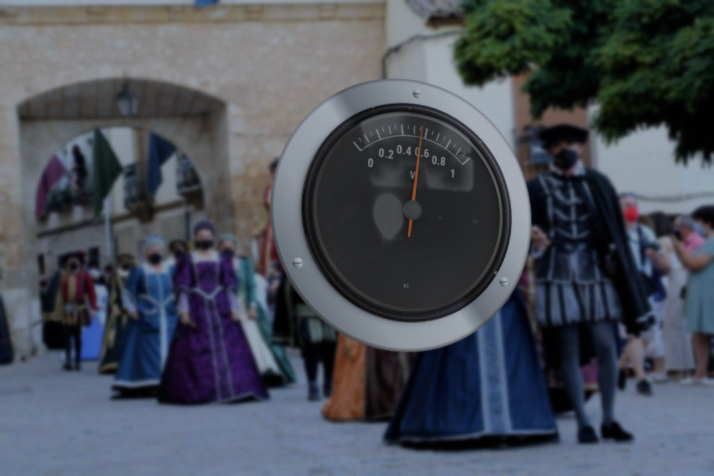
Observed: 0.55V
